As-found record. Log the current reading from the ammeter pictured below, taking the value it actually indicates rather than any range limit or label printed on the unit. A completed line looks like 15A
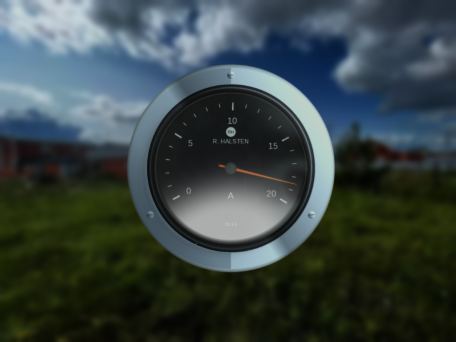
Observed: 18.5A
